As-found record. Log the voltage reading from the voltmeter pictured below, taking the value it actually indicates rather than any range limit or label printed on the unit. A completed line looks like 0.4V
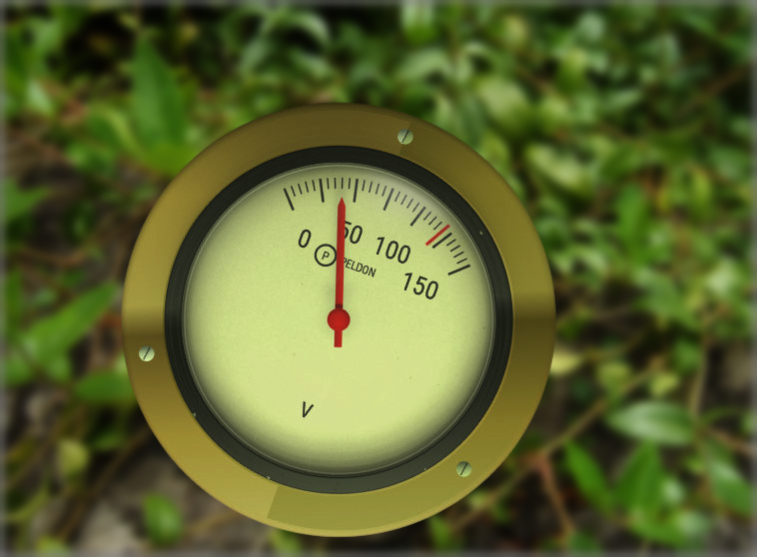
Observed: 40V
